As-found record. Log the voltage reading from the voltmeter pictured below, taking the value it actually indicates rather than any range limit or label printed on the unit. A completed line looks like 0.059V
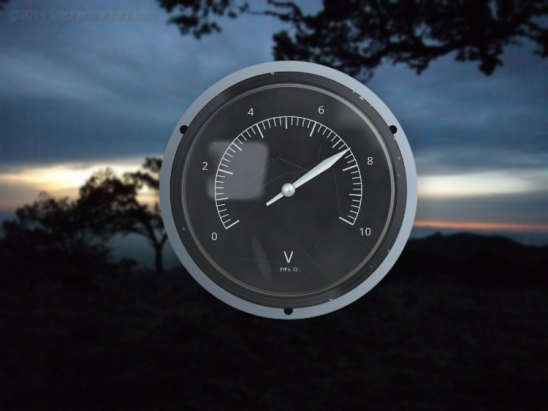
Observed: 7.4V
